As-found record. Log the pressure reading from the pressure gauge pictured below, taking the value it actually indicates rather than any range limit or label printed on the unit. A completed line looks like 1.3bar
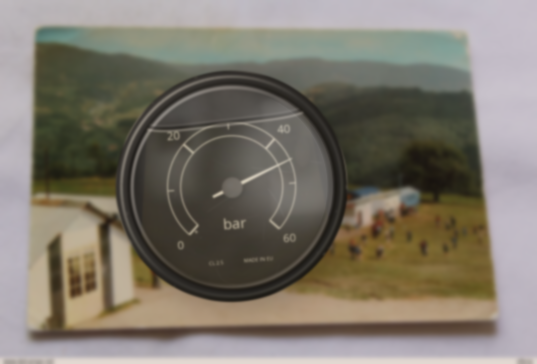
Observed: 45bar
